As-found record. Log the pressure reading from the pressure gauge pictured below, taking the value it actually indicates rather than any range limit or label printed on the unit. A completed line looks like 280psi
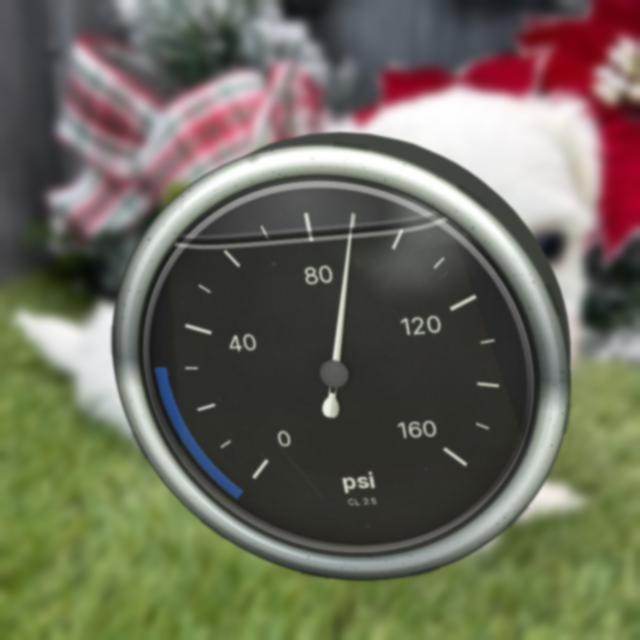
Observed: 90psi
